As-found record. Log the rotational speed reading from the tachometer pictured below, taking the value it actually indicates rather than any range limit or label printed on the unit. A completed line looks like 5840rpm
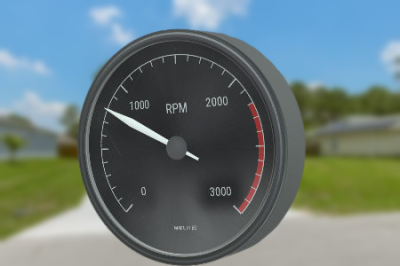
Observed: 800rpm
